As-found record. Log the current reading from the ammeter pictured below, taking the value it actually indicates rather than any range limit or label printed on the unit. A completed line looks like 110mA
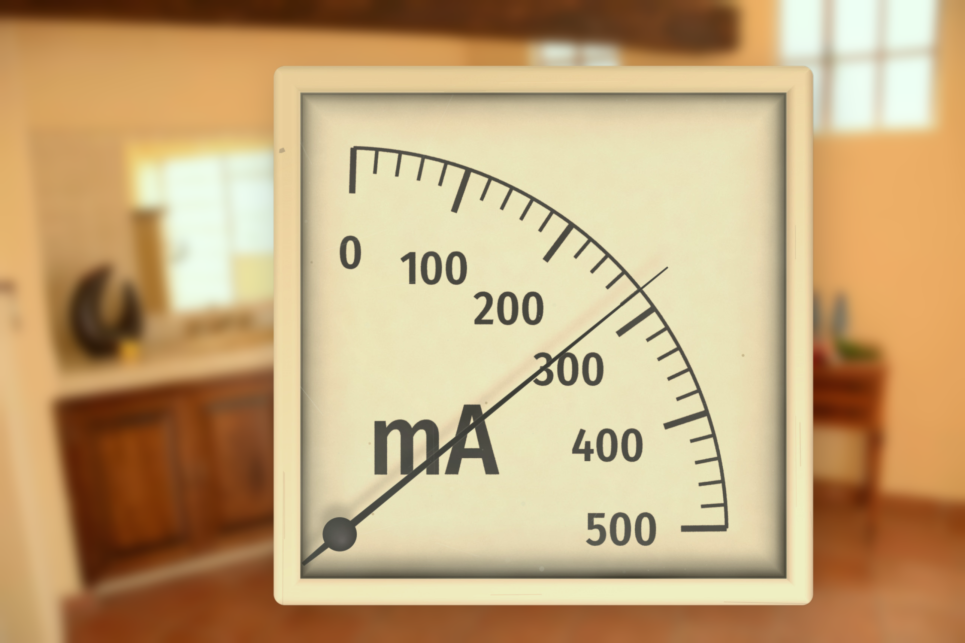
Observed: 280mA
